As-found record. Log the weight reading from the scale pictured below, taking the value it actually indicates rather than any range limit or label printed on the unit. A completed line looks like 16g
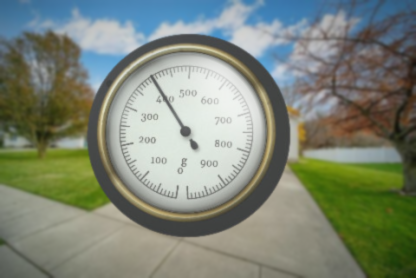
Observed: 400g
